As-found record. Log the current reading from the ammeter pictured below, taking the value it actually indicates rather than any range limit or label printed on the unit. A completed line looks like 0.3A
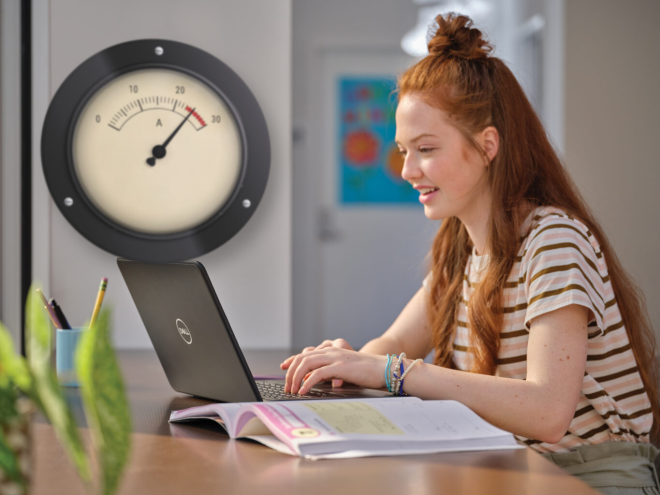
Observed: 25A
